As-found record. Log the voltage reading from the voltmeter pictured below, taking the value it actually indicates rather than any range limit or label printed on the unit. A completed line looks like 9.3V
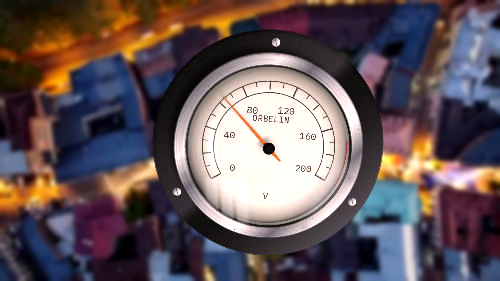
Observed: 65V
